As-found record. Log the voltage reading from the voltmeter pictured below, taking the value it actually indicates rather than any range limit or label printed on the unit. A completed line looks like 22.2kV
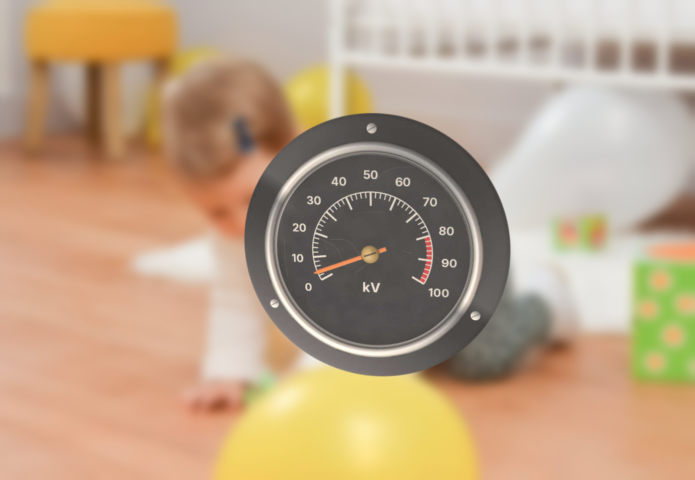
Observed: 4kV
